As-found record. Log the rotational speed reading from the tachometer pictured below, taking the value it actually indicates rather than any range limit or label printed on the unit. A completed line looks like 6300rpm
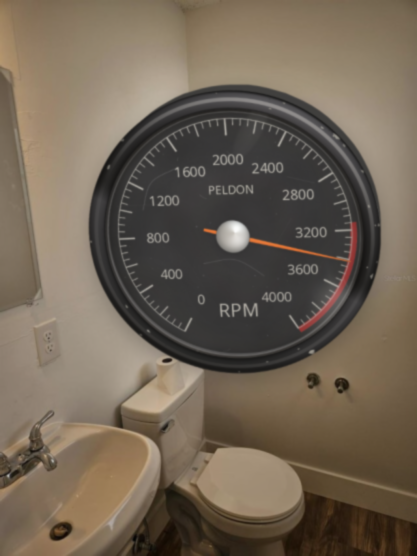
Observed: 3400rpm
